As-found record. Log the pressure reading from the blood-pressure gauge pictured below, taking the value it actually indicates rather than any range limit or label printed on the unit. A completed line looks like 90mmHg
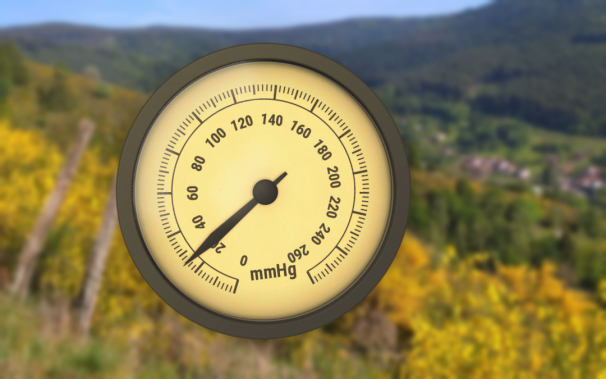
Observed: 26mmHg
